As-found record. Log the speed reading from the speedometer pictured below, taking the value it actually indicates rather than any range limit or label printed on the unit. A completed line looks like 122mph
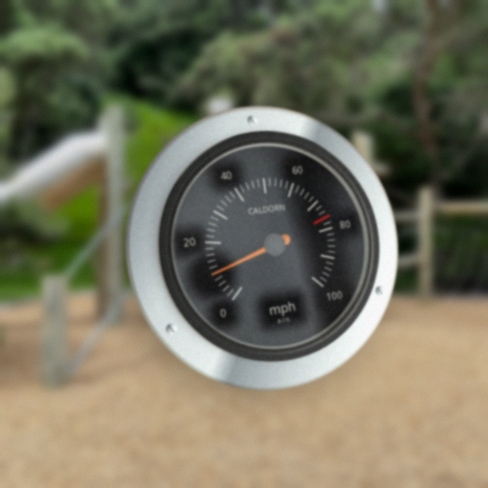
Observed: 10mph
